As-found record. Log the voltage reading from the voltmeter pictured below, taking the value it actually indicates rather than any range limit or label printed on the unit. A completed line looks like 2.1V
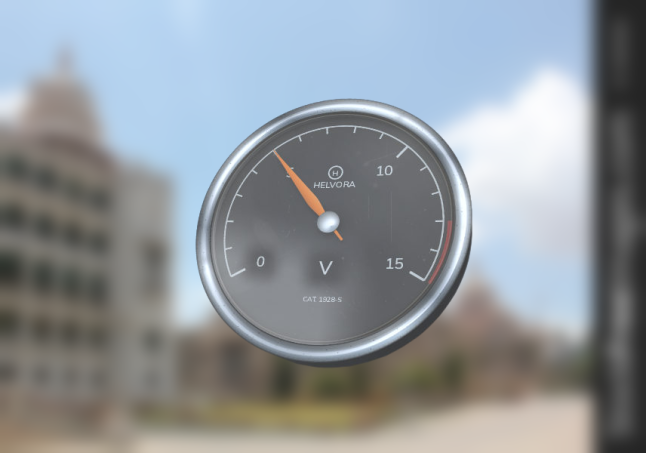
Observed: 5V
